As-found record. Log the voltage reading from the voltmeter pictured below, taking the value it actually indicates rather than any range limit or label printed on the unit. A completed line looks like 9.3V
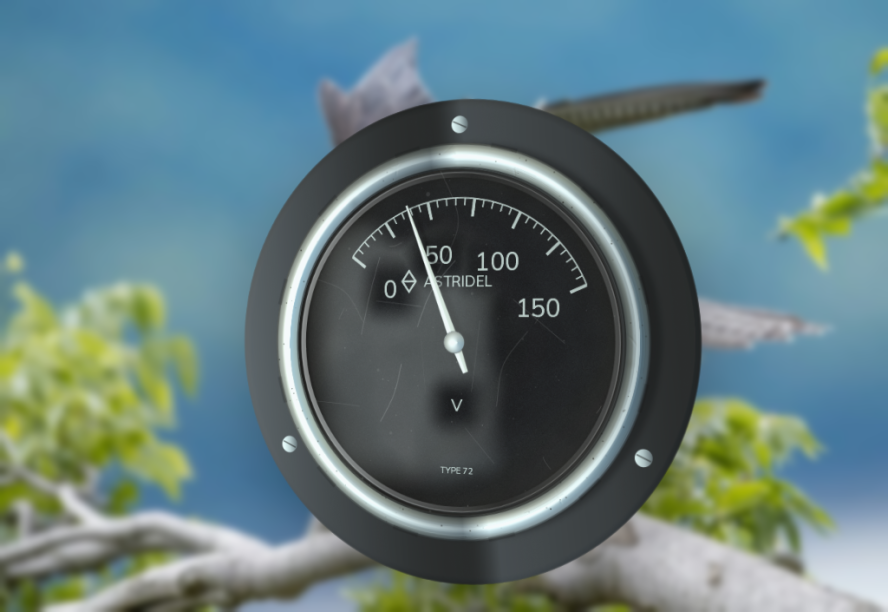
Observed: 40V
